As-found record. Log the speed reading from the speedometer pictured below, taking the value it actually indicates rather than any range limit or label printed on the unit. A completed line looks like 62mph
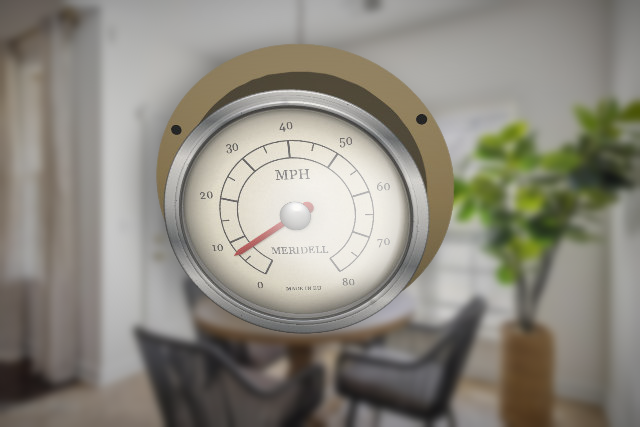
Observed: 7.5mph
